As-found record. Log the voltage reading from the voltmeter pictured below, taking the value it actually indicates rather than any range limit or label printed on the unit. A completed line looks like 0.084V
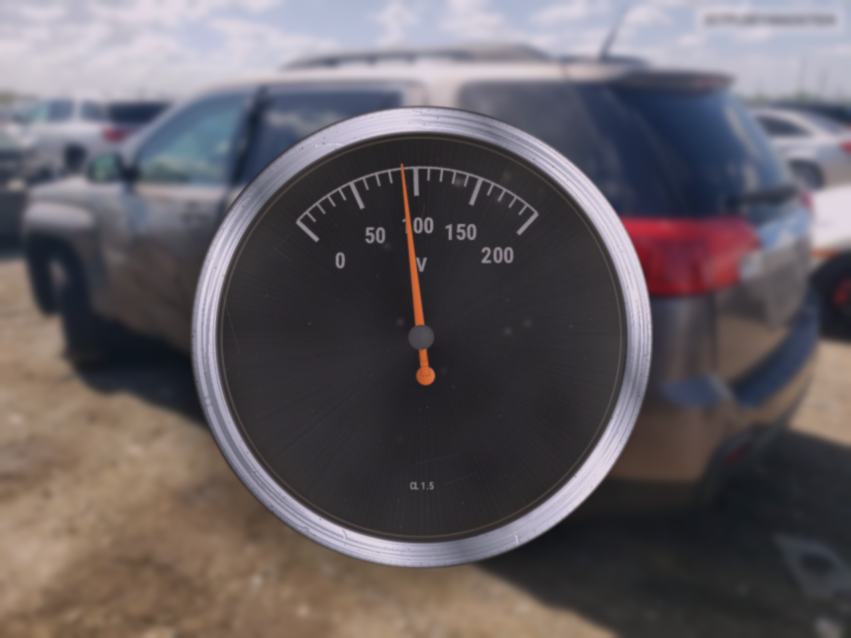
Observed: 90V
